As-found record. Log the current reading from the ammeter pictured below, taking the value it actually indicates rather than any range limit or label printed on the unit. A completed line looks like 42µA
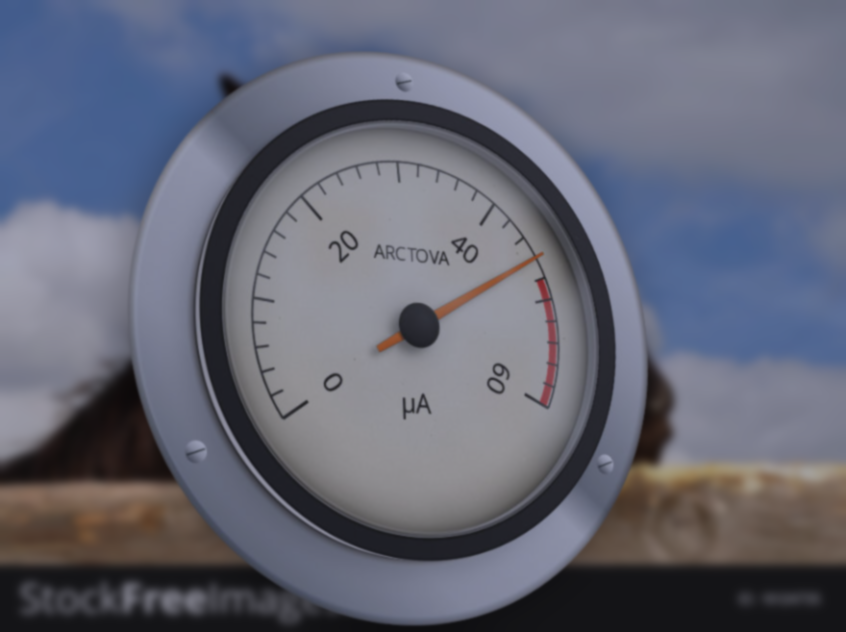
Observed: 46µA
